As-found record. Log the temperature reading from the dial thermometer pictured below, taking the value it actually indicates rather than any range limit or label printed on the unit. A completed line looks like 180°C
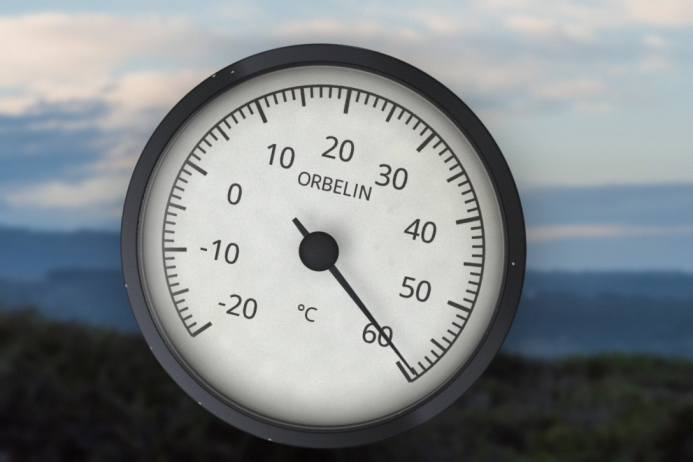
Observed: 59°C
